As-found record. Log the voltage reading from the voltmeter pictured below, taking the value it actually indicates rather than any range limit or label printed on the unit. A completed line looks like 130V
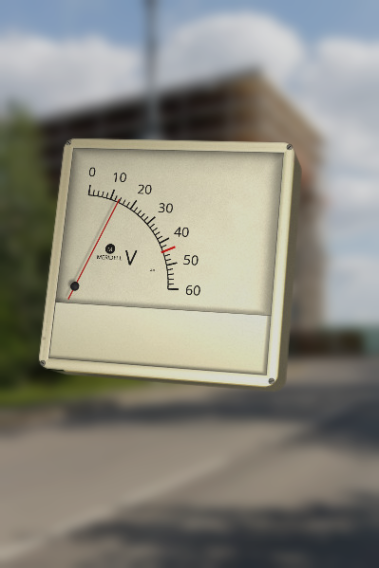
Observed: 14V
